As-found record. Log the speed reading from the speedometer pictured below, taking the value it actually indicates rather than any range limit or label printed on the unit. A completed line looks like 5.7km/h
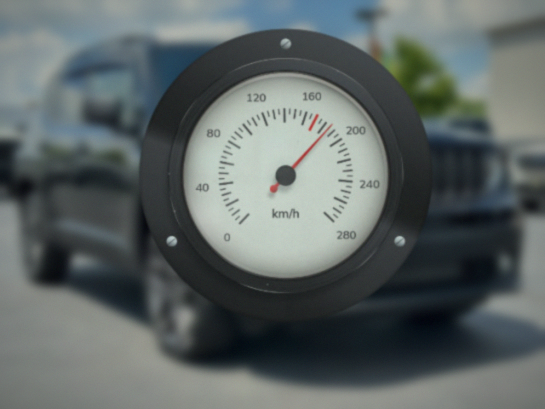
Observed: 185km/h
